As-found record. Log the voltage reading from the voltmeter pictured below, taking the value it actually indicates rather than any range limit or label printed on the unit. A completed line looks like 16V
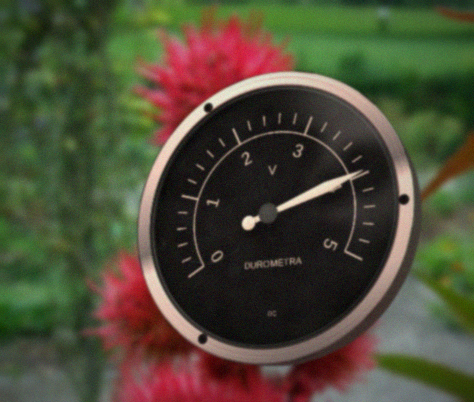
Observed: 4V
